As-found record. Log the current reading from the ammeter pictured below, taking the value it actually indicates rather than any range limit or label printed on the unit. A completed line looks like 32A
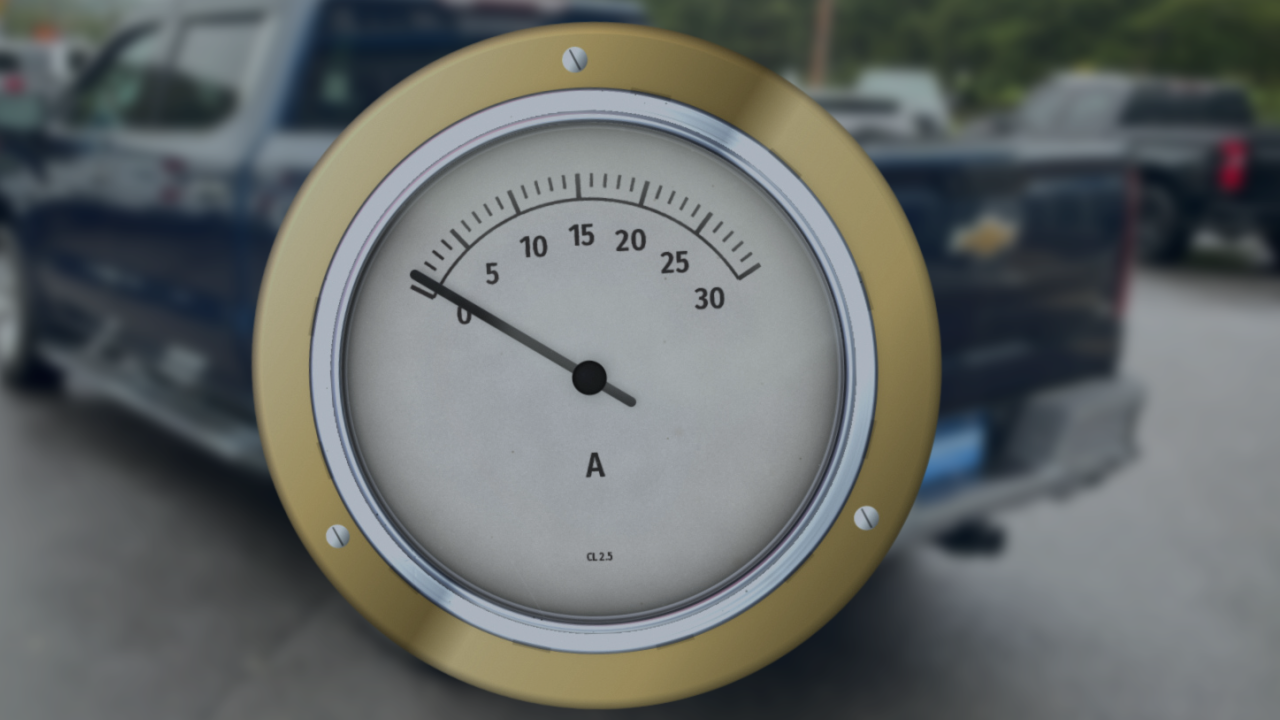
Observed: 1A
